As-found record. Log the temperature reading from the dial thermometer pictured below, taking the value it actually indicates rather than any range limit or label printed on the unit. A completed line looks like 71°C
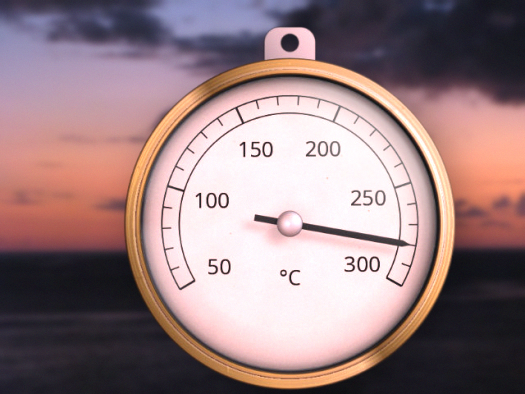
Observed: 280°C
